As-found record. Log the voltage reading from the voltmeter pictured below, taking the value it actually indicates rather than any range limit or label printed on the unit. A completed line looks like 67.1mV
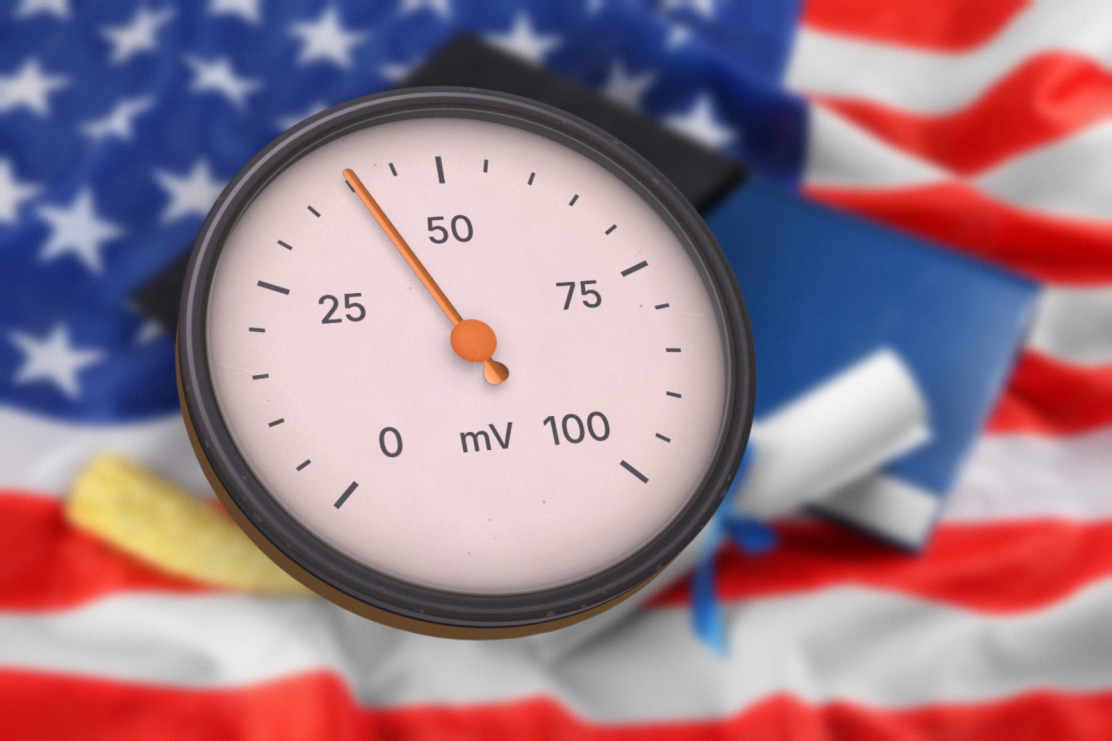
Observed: 40mV
